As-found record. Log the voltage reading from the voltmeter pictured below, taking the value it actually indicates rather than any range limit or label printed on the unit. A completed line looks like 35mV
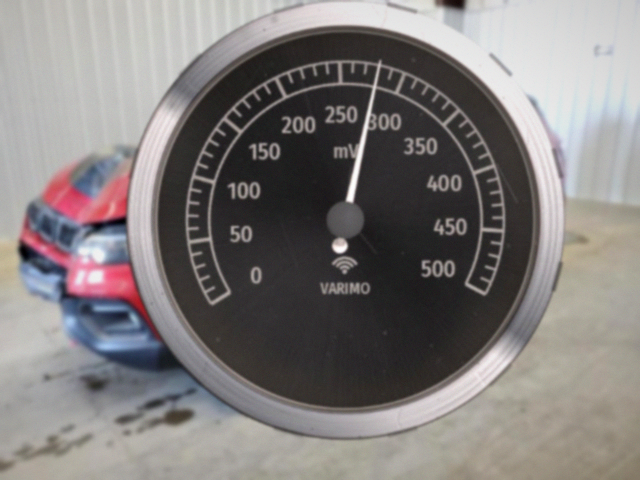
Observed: 280mV
